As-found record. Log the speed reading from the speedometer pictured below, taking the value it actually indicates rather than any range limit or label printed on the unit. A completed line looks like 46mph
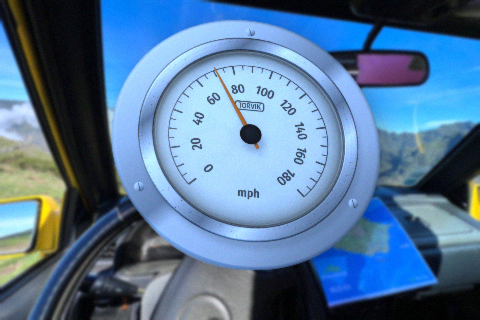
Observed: 70mph
